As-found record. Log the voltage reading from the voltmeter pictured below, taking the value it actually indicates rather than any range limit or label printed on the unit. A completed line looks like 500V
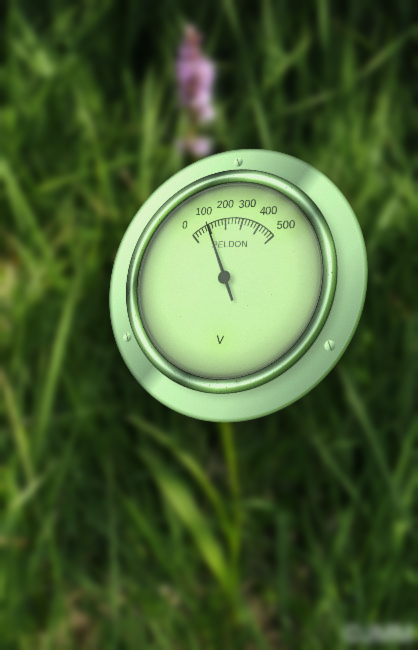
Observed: 100V
